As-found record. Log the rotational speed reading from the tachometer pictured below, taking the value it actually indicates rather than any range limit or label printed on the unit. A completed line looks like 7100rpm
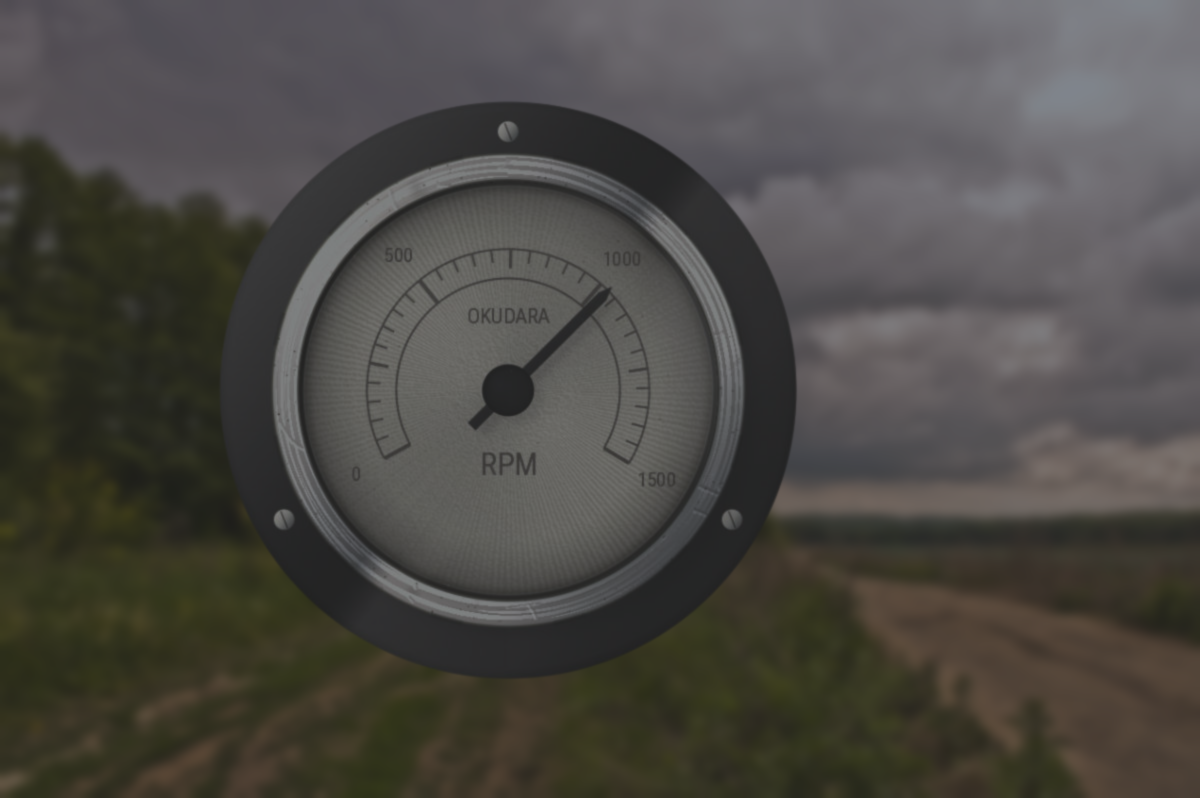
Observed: 1025rpm
